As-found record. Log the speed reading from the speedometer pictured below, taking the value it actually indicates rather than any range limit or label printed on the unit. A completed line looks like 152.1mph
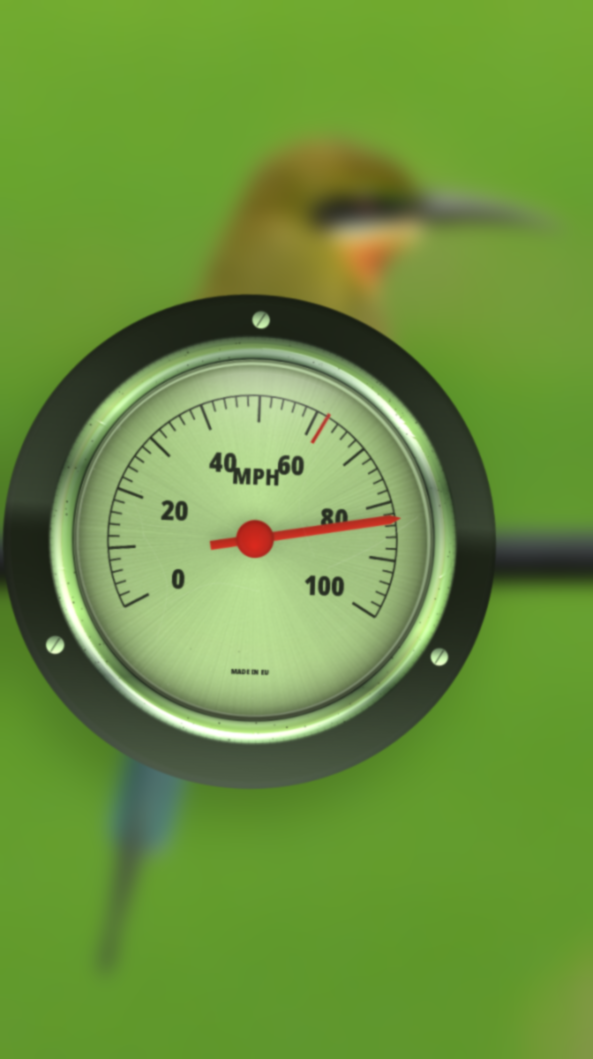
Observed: 83mph
